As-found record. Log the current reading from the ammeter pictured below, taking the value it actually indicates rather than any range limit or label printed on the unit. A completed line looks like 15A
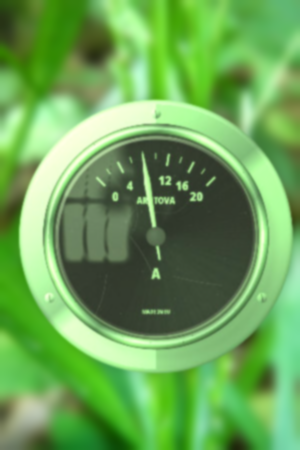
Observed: 8A
